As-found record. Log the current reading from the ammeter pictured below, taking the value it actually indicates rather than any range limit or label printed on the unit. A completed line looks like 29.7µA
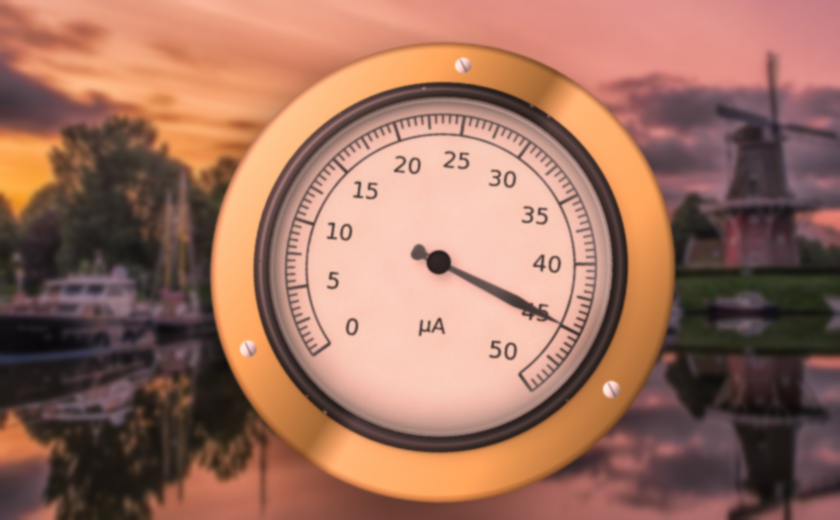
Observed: 45µA
